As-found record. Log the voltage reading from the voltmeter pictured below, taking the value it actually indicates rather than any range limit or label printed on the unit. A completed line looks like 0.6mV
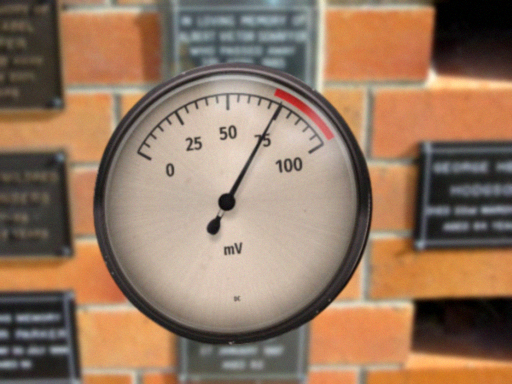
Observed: 75mV
